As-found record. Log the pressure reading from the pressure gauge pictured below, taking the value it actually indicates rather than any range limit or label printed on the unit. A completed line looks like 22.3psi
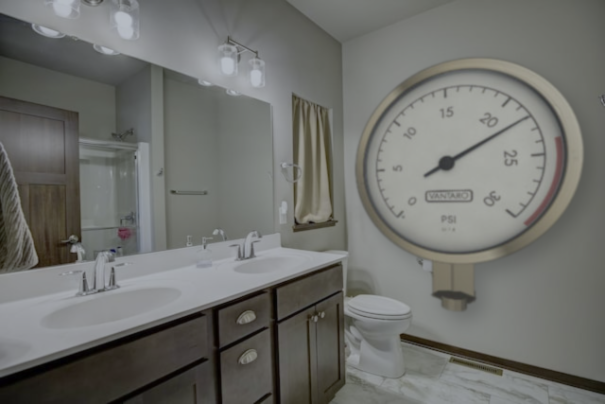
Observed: 22psi
